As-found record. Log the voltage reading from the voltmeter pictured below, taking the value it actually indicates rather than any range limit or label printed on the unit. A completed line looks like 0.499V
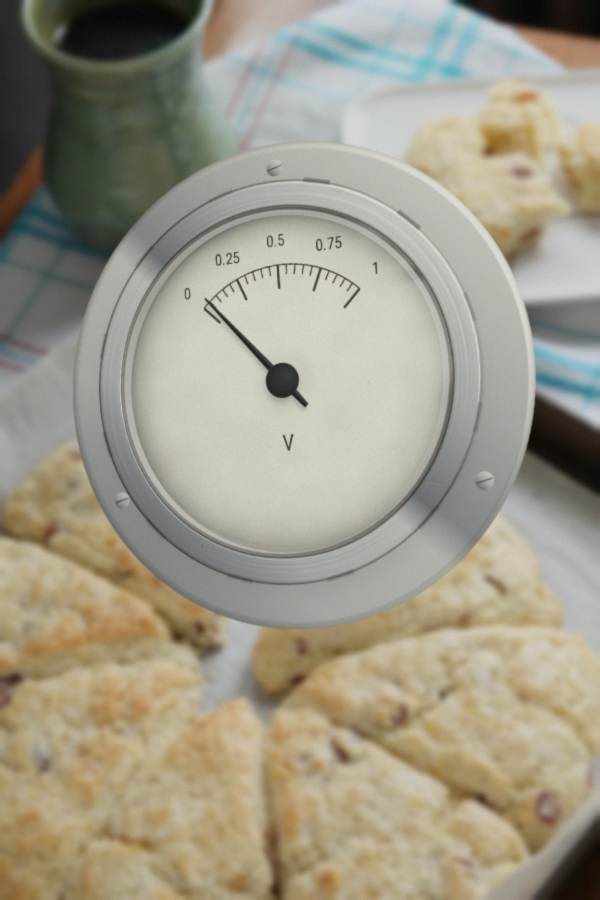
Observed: 0.05V
